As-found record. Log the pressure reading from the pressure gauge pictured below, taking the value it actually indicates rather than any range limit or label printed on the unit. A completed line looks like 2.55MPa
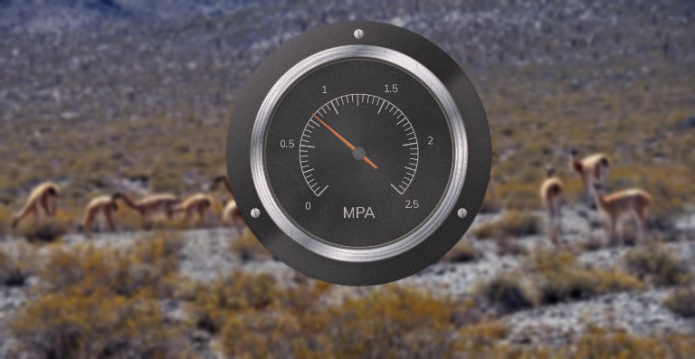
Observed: 0.8MPa
